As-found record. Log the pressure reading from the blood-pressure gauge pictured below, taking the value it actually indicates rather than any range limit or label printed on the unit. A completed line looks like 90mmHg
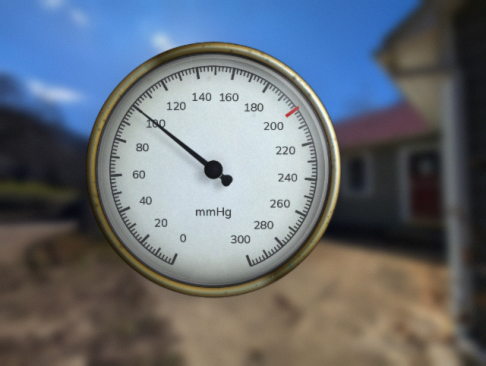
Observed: 100mmHg
